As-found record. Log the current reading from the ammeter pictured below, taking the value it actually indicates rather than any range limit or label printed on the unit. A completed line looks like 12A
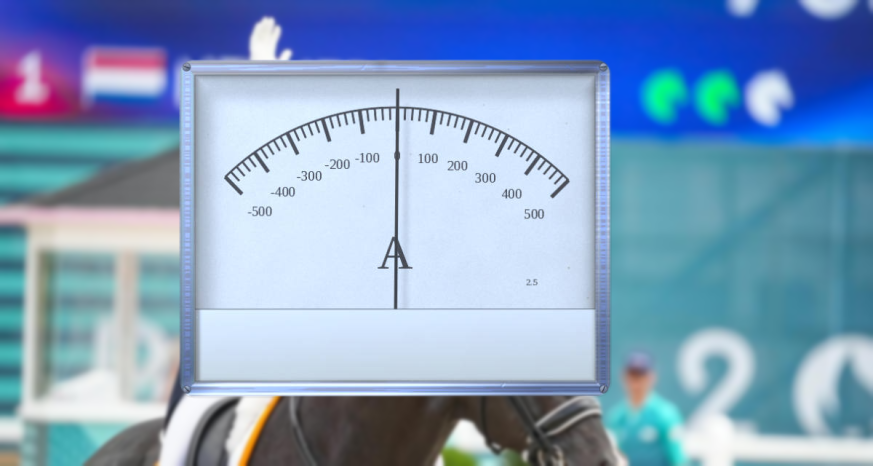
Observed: 0A
